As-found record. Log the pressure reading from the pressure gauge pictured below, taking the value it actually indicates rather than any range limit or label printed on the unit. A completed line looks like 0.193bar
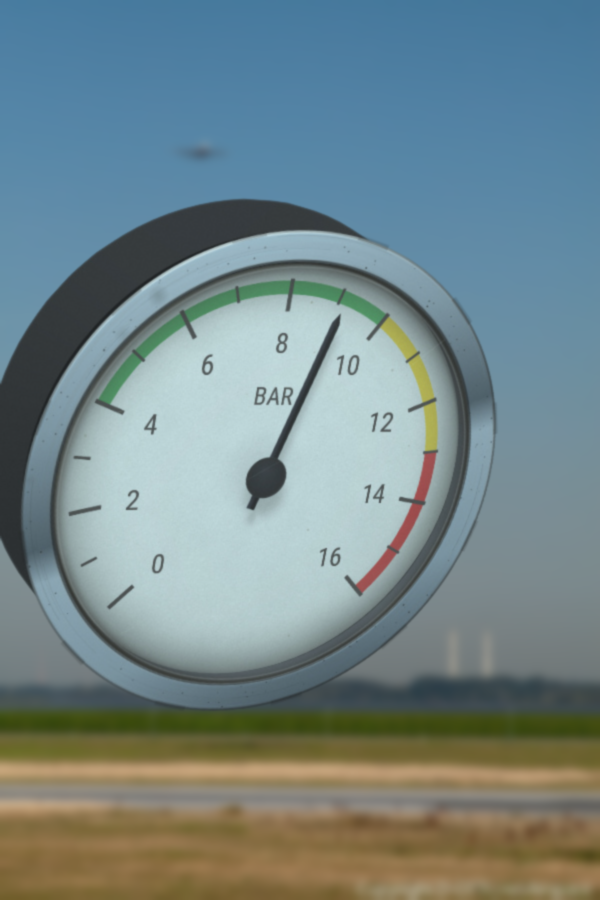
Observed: 9bar
